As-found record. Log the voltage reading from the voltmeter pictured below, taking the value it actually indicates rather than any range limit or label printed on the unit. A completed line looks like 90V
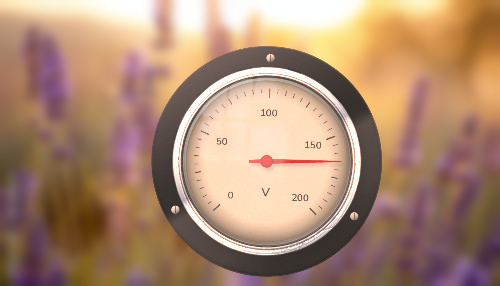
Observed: 165V
